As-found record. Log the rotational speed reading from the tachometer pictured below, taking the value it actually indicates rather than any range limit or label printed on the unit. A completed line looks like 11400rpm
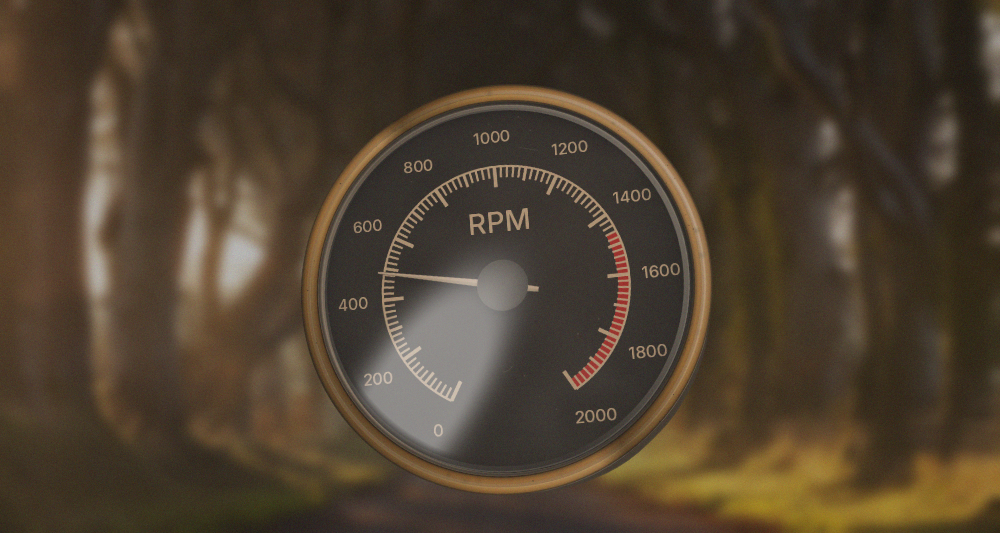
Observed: 480rpm
